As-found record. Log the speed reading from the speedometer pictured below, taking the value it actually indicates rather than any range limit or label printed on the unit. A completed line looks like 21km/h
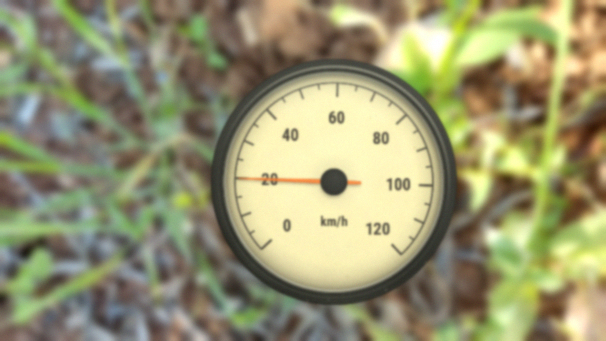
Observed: 20km/h
